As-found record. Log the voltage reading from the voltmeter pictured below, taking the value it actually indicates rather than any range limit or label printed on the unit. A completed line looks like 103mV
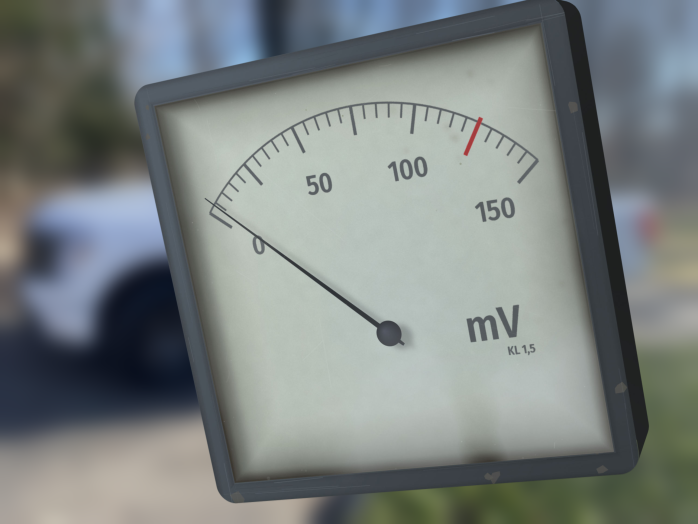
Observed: 5mV
